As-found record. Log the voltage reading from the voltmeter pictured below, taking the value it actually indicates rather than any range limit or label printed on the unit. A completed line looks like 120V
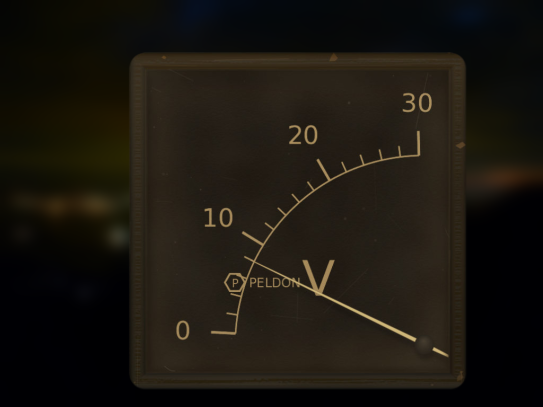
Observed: 8V
